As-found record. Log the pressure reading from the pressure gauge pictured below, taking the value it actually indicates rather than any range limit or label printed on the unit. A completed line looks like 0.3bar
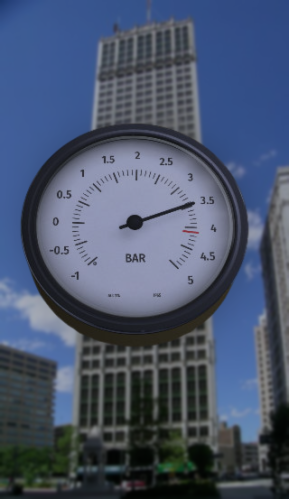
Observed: 3.5bar
